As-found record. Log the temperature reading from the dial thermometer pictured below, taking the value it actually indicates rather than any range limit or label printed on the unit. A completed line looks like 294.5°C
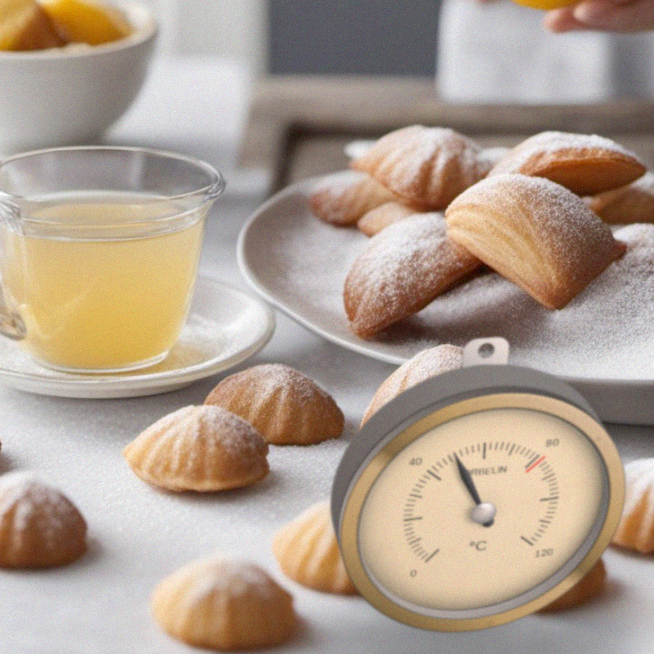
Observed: 50°C
